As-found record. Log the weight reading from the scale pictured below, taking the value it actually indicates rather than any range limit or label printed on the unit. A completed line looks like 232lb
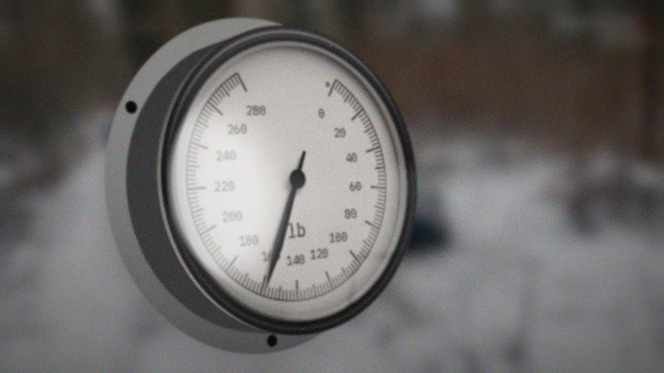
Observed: 160lb
